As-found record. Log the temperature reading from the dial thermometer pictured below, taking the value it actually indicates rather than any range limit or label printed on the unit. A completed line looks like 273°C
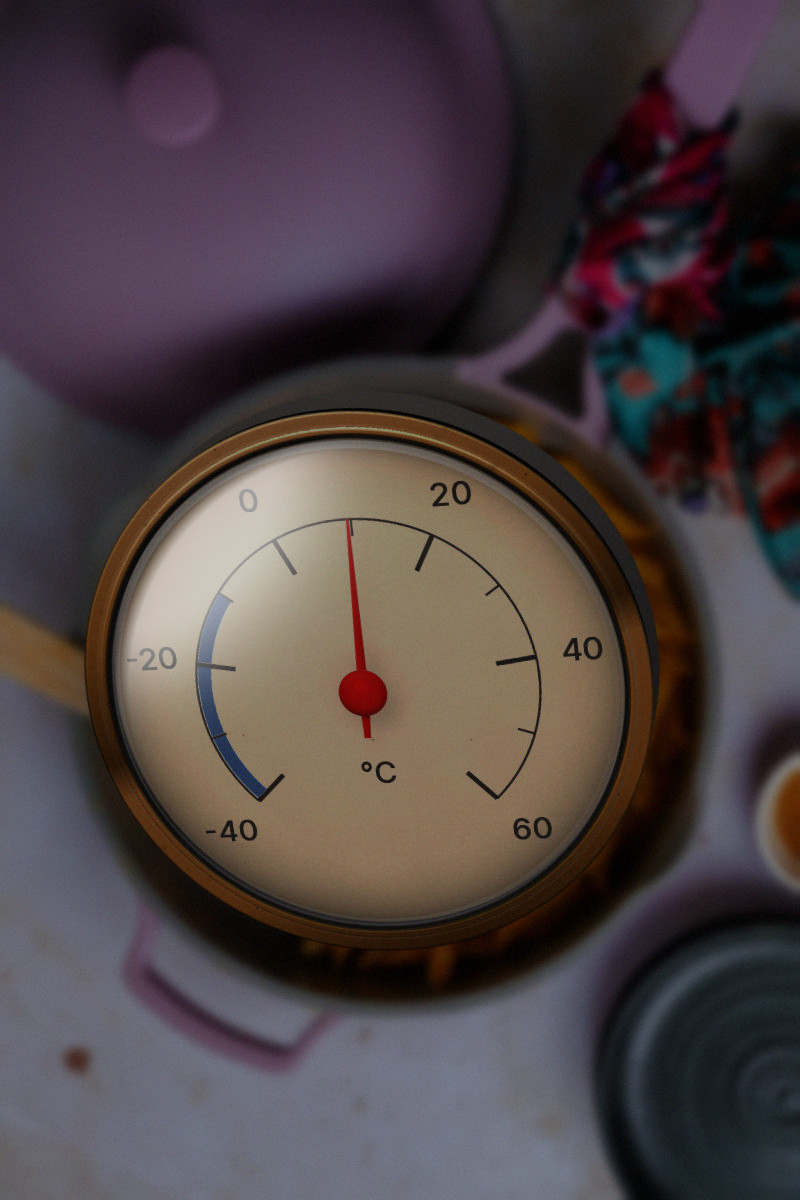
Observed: 10°C
